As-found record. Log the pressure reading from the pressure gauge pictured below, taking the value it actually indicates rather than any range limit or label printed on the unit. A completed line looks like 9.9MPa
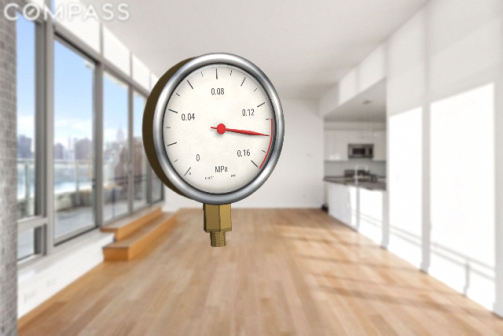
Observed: 0.14MPa
